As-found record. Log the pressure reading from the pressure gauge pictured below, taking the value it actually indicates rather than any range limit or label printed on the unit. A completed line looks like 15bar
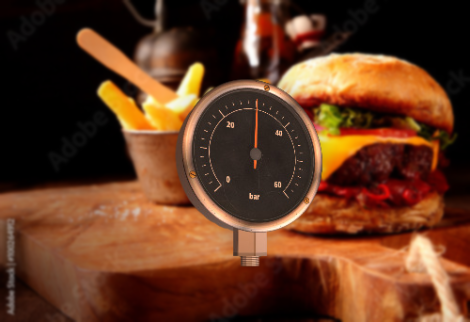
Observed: 30bar
